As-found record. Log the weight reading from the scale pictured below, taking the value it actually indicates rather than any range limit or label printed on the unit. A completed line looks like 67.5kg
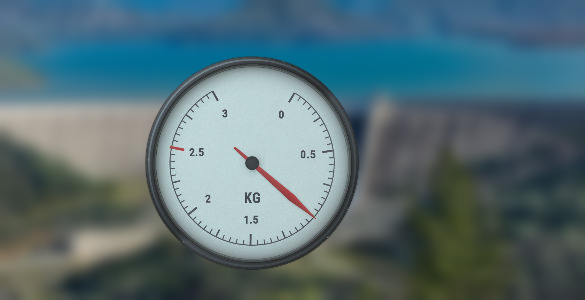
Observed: 1kg
